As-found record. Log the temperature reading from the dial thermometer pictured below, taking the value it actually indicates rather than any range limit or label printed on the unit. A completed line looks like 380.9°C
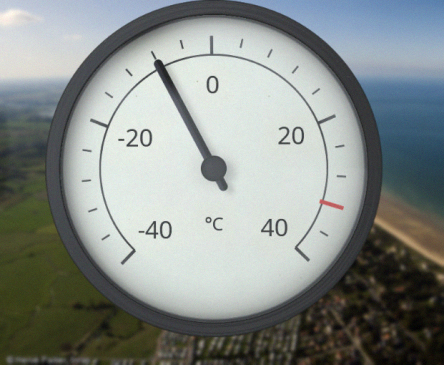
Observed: -8°C
